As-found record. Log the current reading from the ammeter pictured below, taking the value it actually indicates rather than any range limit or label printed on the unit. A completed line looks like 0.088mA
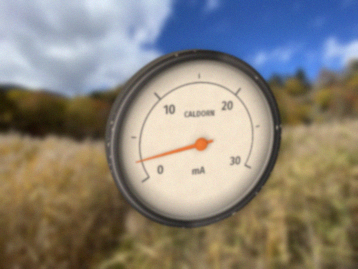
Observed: 2.5mA
